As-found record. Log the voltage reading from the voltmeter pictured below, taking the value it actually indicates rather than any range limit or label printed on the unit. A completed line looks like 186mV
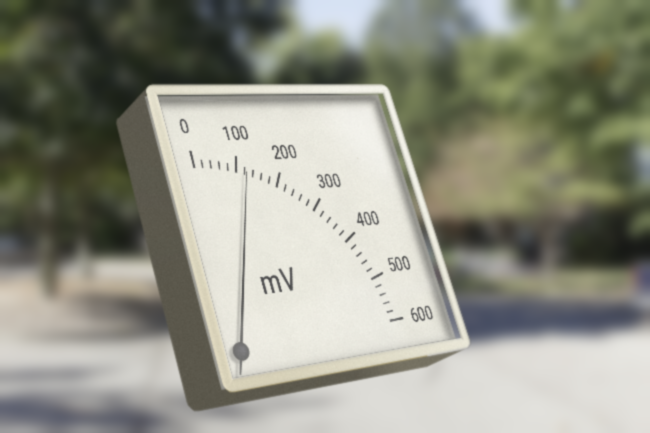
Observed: 120mV
